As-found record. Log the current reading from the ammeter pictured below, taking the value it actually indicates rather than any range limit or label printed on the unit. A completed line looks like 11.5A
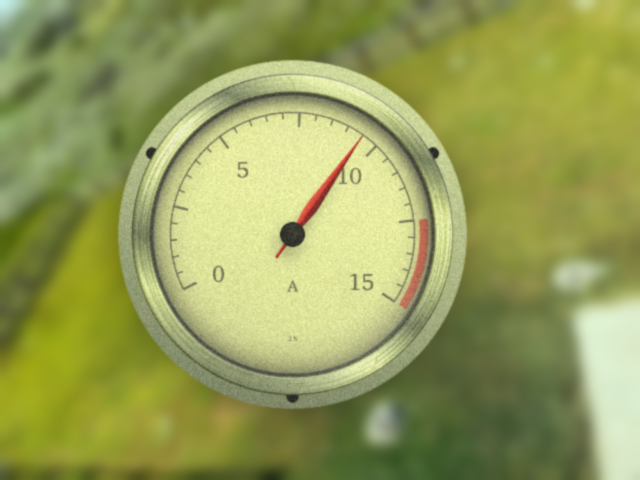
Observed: 9.5A
